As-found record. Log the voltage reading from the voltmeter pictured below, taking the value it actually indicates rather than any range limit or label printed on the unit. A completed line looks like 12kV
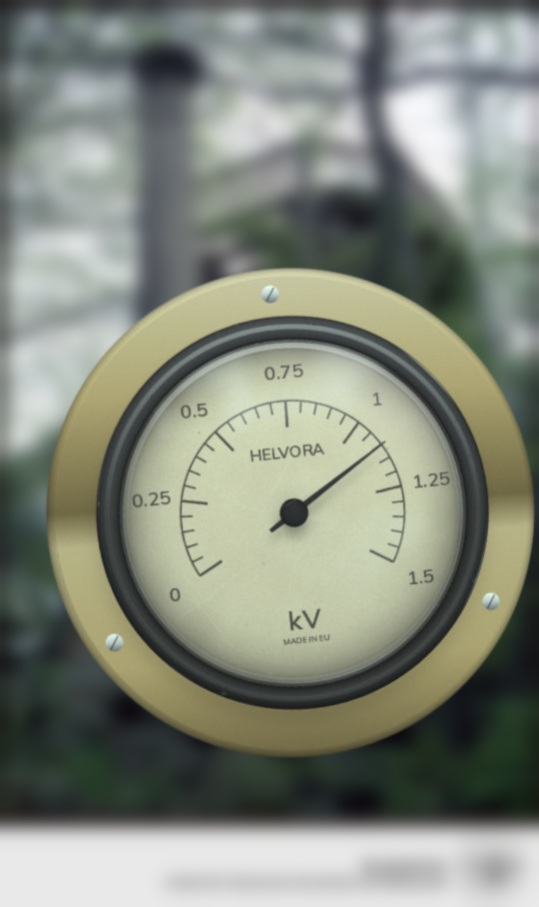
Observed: 1.1kV
